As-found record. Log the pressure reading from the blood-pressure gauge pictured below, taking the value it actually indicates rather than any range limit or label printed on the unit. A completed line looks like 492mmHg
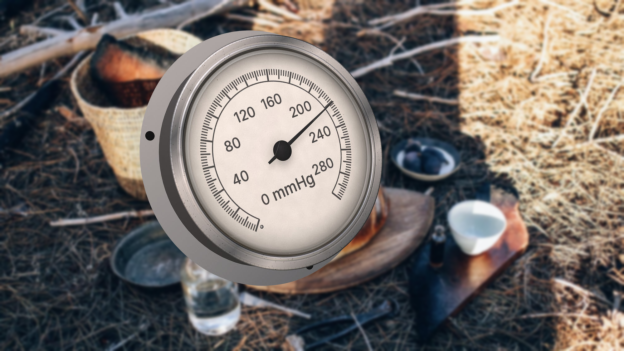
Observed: 220mmHg
